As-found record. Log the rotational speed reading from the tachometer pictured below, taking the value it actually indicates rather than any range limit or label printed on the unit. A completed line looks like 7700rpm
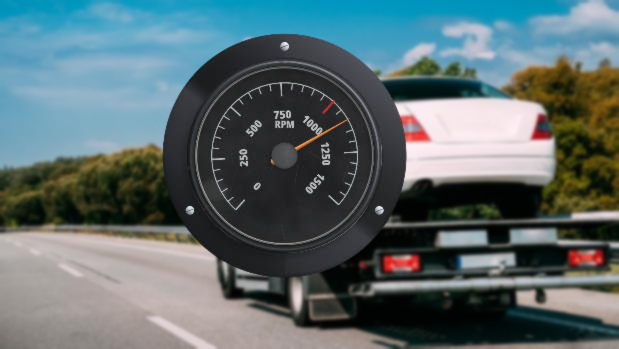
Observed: 1100rpm
